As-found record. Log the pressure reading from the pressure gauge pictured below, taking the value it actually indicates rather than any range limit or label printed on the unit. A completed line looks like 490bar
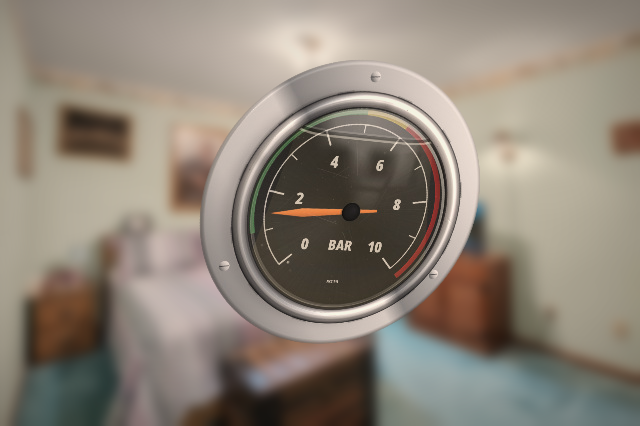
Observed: 1.5bar
